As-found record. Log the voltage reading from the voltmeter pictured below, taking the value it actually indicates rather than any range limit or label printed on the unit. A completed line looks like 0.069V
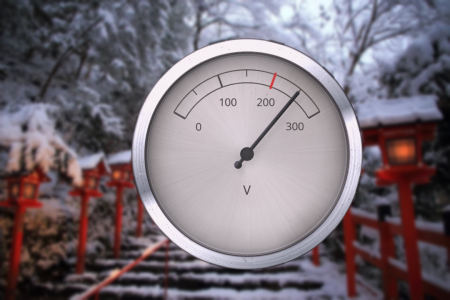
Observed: 250V
